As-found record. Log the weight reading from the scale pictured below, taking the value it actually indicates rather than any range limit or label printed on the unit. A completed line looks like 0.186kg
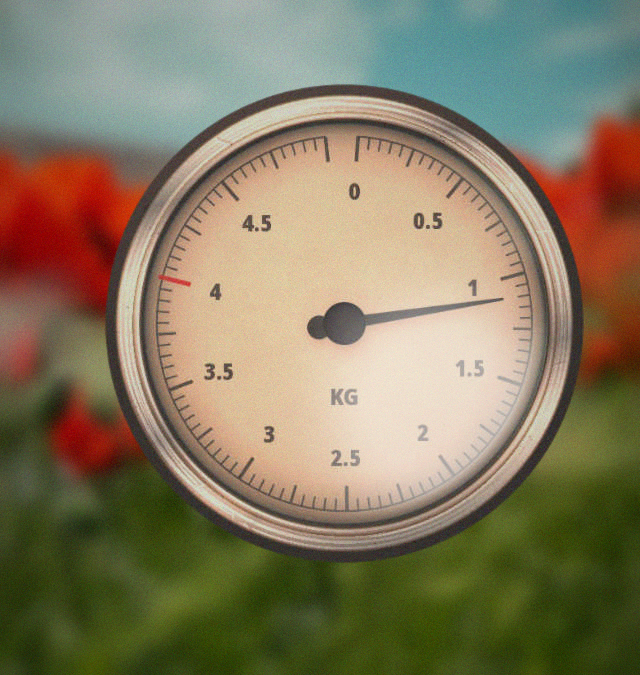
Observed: 1.1kg
